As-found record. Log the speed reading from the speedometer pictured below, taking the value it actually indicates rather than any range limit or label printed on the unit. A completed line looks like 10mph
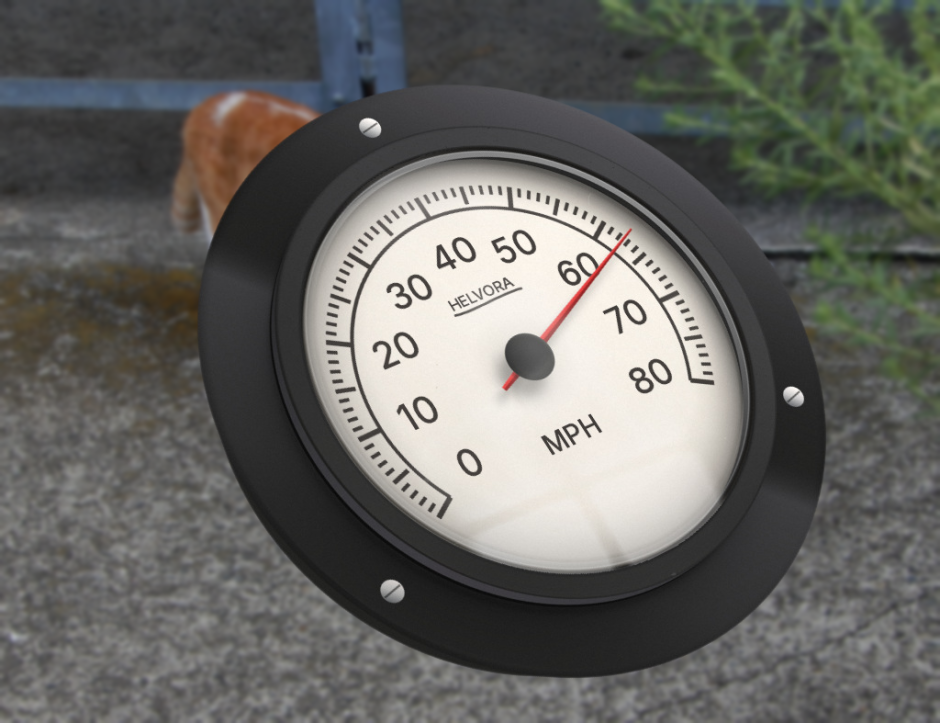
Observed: 62.5mph
